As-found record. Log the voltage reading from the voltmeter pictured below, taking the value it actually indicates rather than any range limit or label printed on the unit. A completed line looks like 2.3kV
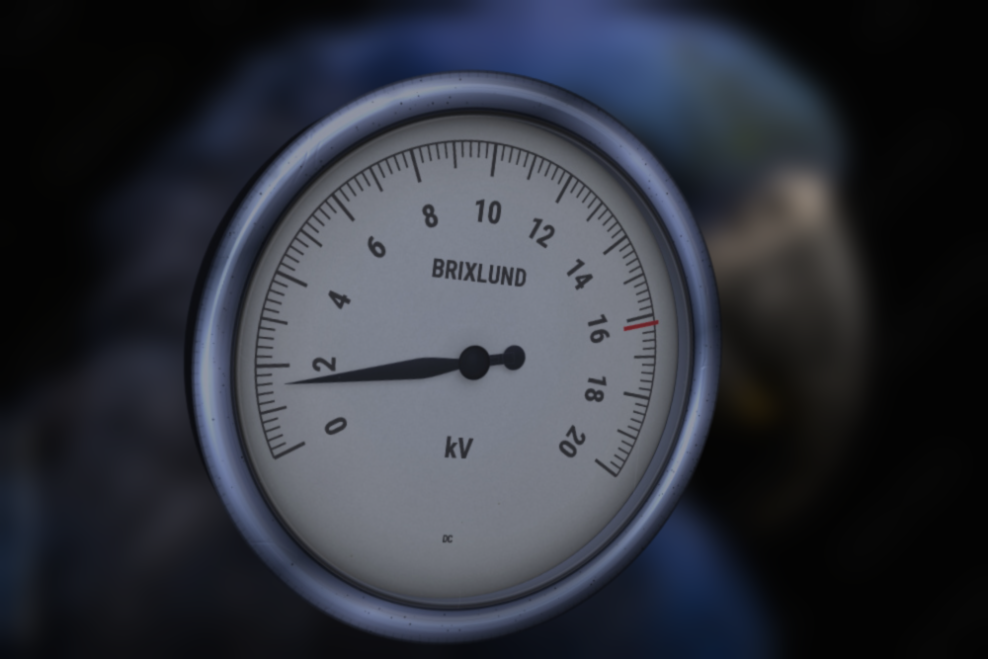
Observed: 1.6kV
